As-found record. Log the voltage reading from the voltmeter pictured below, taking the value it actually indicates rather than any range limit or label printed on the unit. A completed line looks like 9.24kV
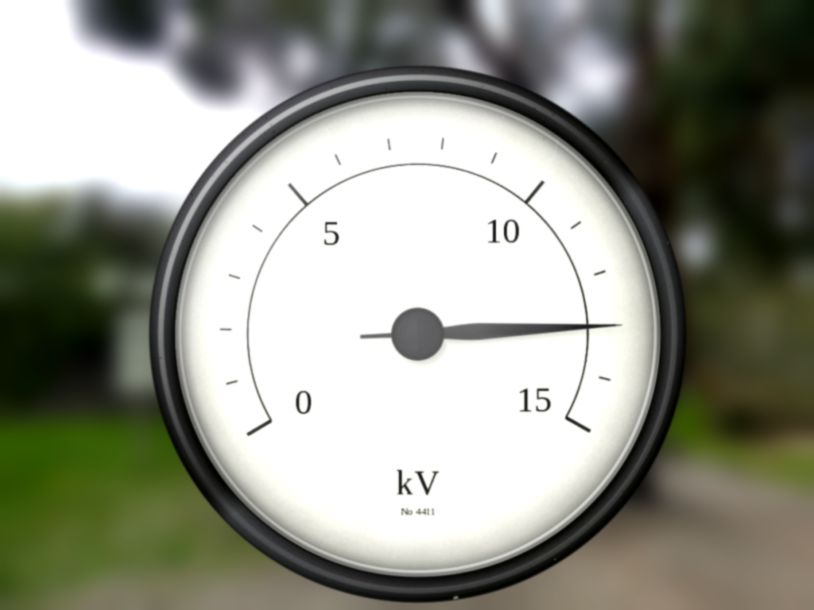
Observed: 13kV
